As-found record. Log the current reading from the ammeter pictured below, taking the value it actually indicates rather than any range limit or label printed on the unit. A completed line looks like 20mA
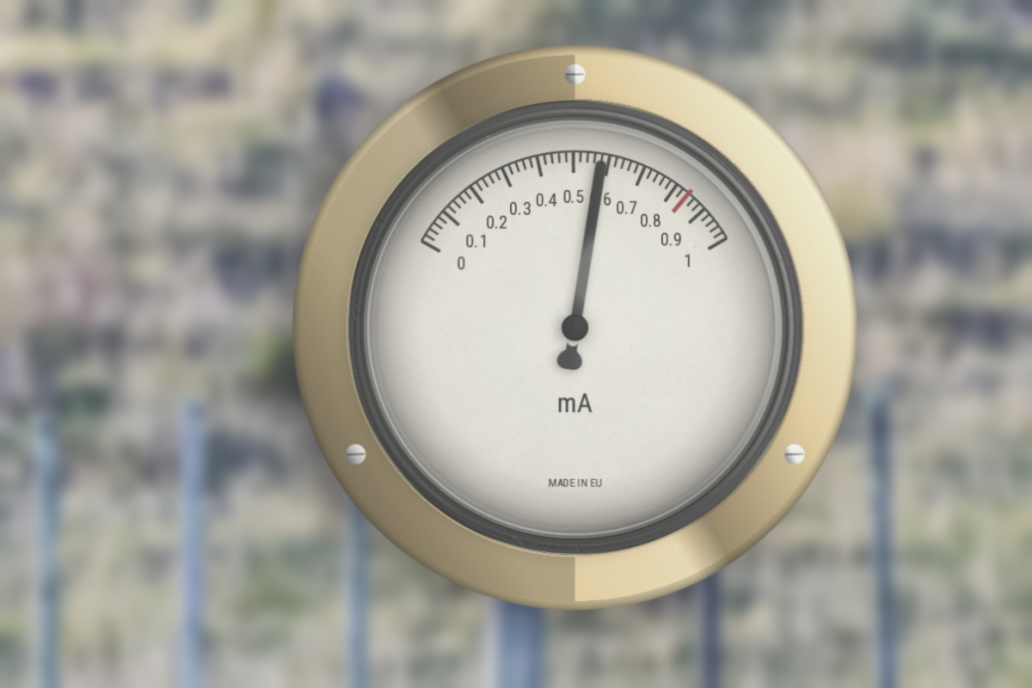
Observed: 0.58mA
